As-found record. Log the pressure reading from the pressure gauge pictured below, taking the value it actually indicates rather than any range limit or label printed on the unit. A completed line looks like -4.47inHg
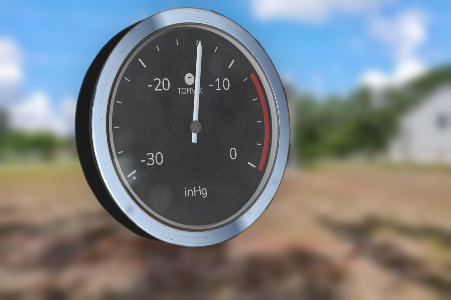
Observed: -14inHg
